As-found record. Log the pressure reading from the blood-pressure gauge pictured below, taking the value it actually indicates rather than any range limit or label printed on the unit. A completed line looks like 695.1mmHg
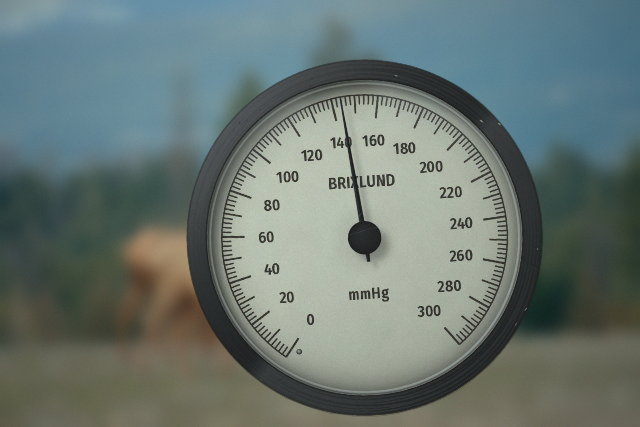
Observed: 144mmHg
